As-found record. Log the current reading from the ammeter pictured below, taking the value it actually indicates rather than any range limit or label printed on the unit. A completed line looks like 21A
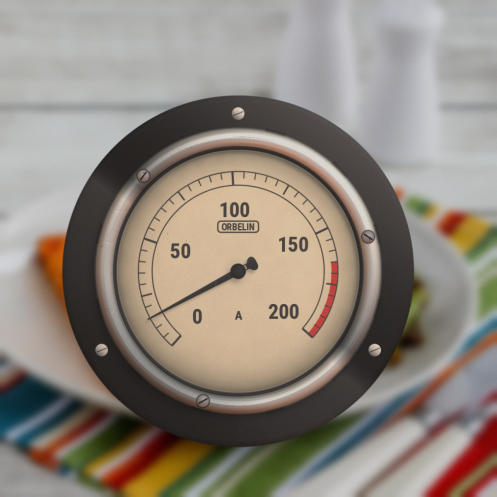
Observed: 15A
